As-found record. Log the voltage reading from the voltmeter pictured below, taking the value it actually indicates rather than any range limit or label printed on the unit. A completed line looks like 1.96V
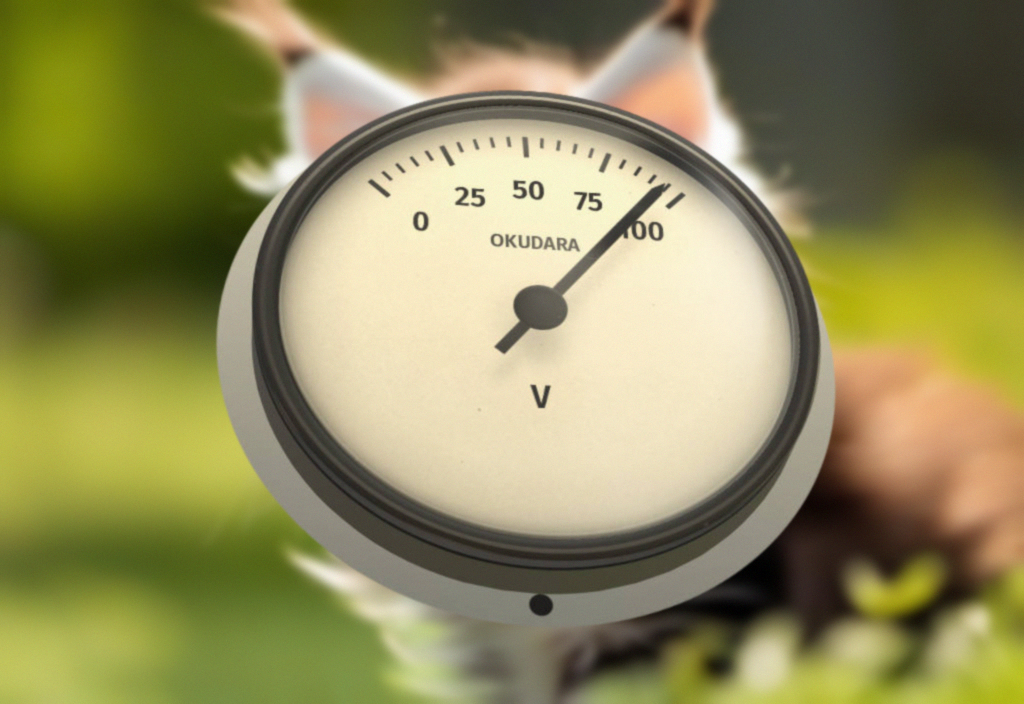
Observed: 95V
